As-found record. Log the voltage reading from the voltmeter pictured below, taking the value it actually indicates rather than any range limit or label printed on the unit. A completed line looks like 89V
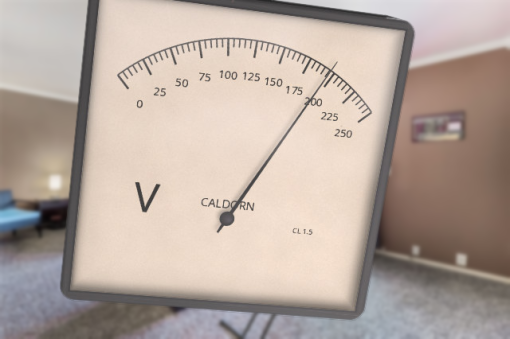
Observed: 195V
